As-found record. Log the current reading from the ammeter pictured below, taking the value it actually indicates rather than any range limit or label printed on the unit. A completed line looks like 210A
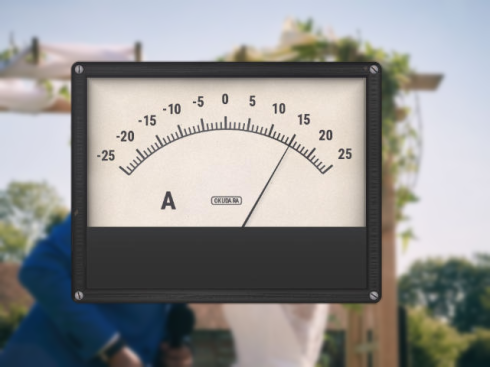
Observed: 15A
